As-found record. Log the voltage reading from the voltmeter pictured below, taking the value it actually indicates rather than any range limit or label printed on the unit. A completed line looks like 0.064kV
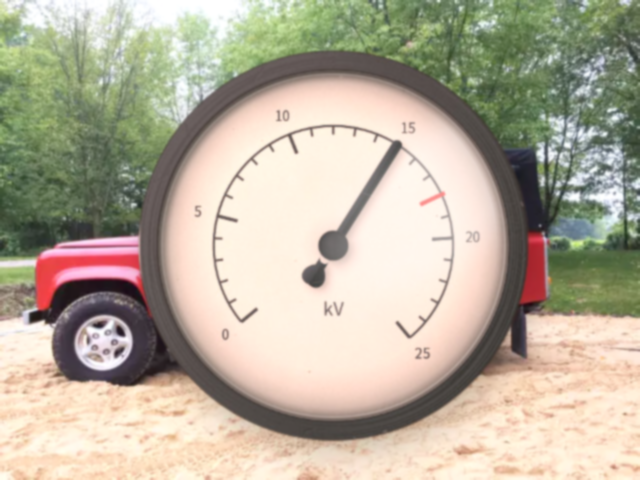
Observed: 15kV
